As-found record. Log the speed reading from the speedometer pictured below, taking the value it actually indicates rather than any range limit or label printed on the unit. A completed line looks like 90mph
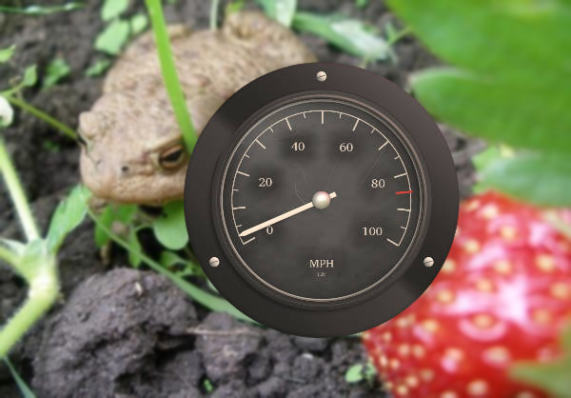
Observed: 2.5mph
